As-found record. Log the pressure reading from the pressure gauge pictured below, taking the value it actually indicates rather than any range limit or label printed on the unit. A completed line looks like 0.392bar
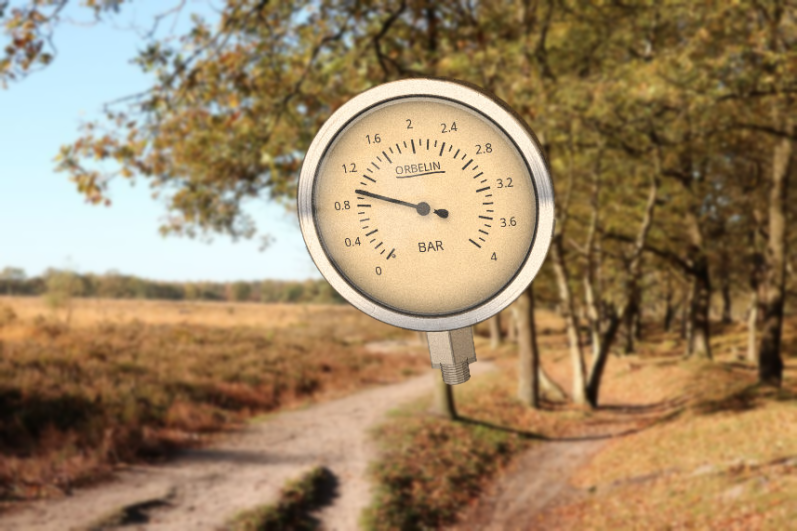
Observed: 1bar
